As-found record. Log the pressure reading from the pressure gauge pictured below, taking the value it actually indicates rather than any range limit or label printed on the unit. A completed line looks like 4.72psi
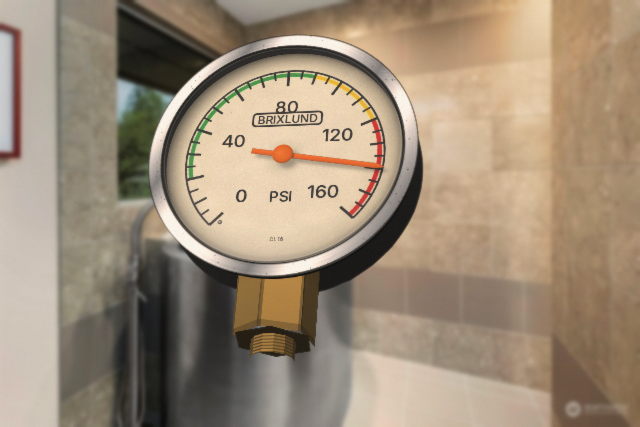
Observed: 140psi
